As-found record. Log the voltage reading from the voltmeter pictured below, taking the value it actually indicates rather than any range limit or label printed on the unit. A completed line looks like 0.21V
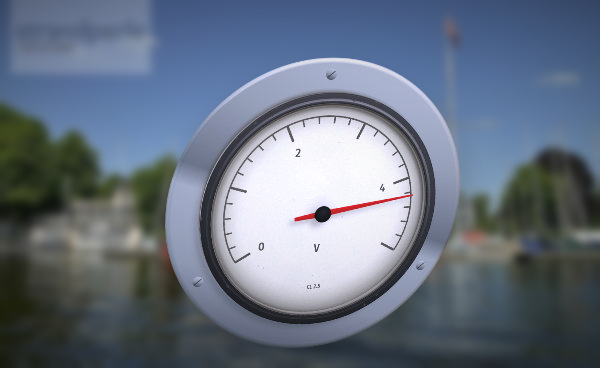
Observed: 4.2V
